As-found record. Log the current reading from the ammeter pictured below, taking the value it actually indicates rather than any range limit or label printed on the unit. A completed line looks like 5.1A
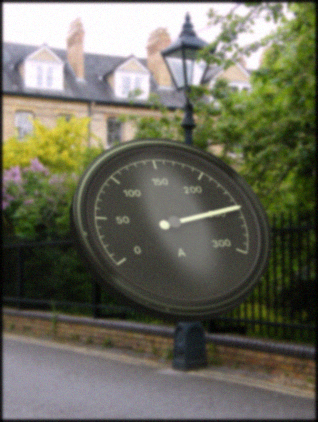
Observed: 250A
